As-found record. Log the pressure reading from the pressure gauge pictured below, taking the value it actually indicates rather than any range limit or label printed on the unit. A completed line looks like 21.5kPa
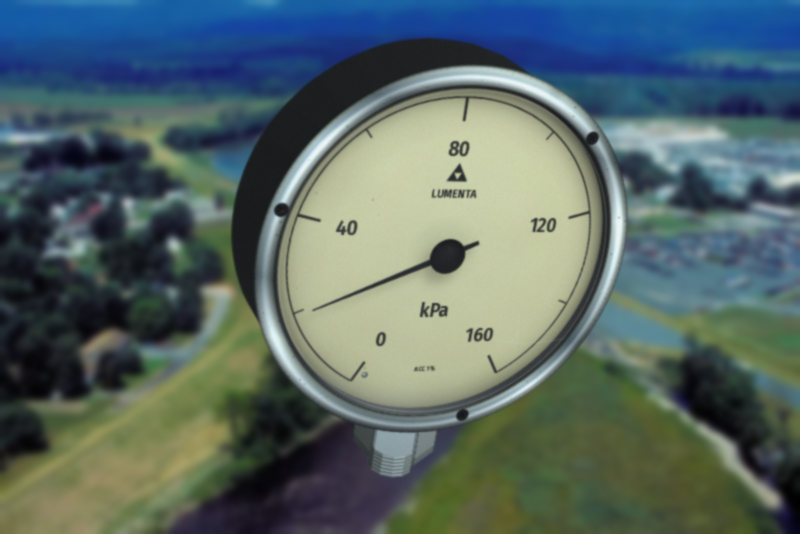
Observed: 20kPa
